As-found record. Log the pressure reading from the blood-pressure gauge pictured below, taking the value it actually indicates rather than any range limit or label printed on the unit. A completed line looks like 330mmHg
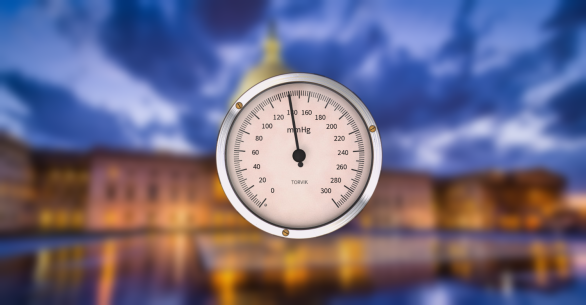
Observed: 140mmHg
